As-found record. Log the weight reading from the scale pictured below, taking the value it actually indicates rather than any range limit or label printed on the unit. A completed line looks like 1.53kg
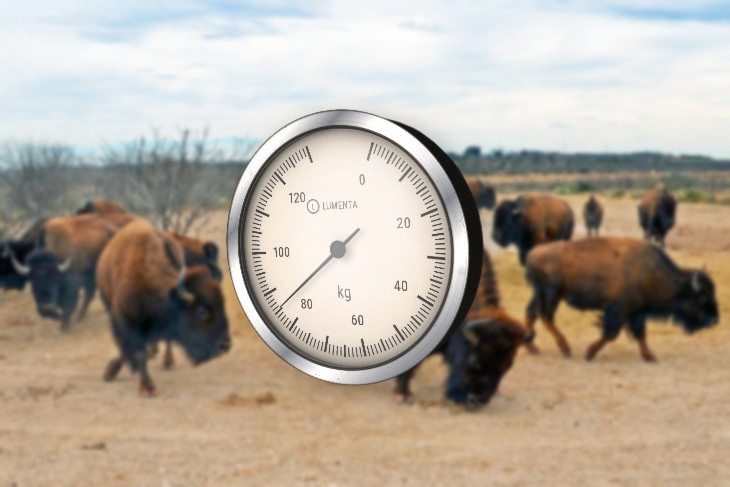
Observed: 85kg
